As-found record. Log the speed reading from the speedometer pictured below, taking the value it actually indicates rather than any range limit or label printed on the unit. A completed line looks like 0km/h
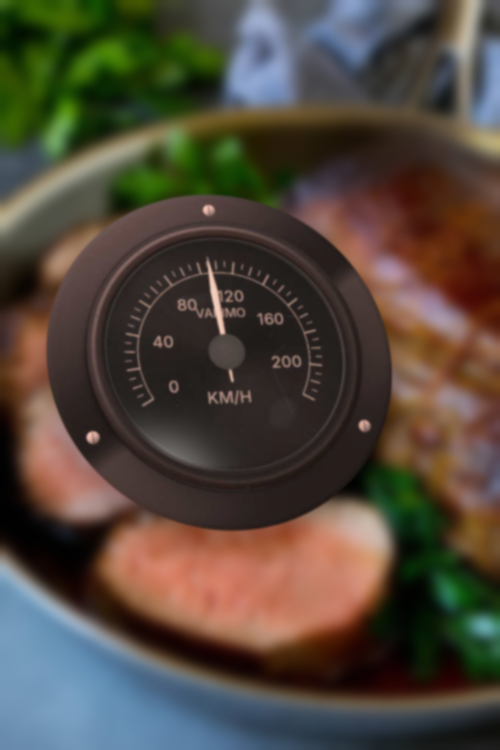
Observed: 105km/h
